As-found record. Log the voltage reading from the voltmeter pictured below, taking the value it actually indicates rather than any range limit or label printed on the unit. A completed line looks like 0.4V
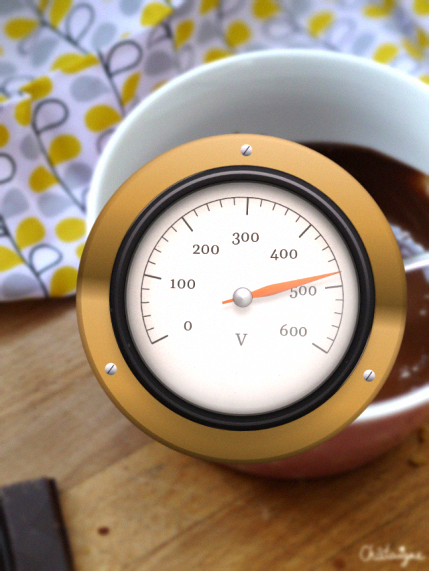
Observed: 480V
